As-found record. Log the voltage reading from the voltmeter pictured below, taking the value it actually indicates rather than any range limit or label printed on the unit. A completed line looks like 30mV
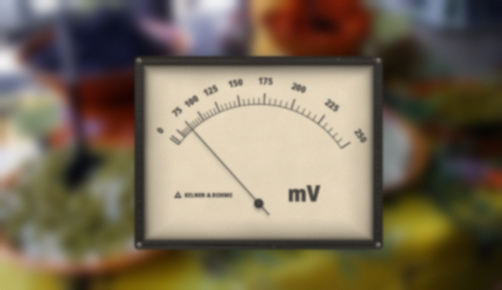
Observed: 75mV
